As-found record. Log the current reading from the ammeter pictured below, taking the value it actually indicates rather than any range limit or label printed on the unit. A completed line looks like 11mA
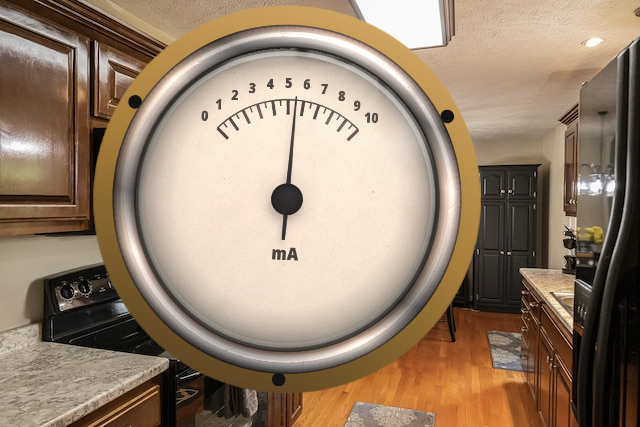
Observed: 5.5mA
